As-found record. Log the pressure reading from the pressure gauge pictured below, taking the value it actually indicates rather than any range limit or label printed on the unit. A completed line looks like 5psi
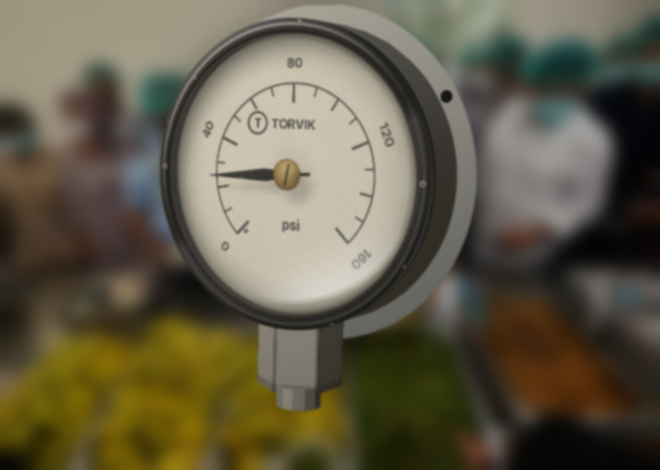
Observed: 25psi
